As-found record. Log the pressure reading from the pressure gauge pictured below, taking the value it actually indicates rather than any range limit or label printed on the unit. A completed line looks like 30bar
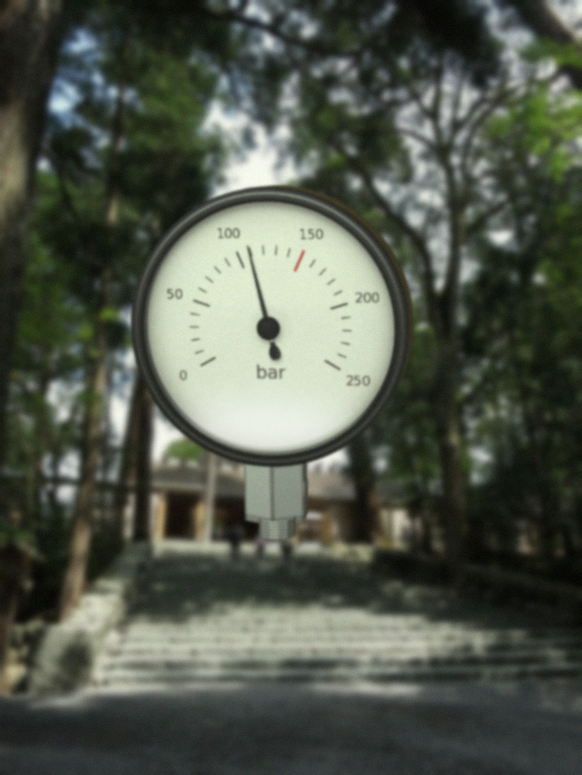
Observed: 110bar
